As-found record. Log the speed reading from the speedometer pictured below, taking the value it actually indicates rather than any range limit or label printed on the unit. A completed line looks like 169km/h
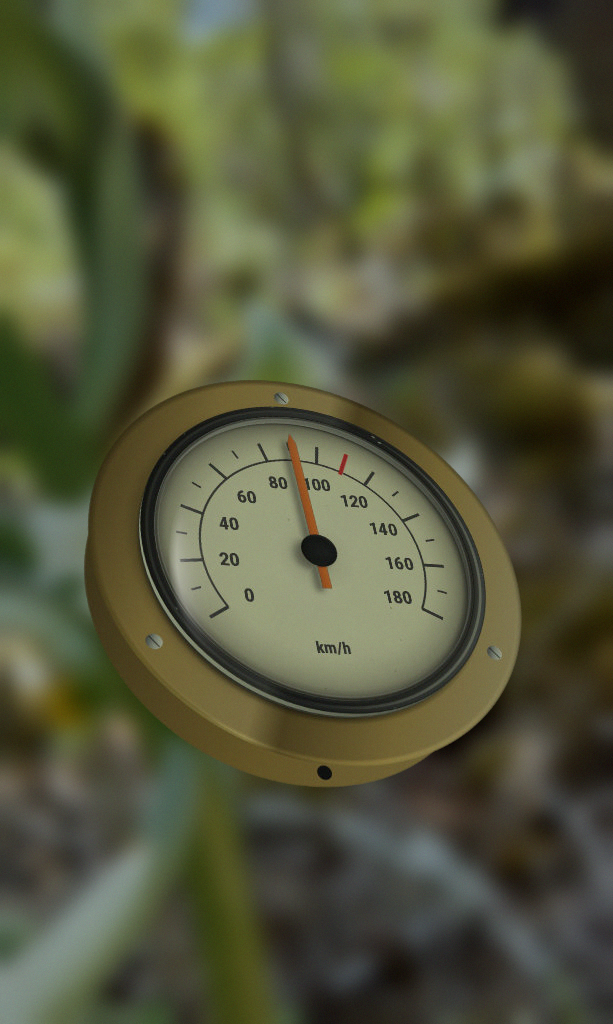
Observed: 90km/h
